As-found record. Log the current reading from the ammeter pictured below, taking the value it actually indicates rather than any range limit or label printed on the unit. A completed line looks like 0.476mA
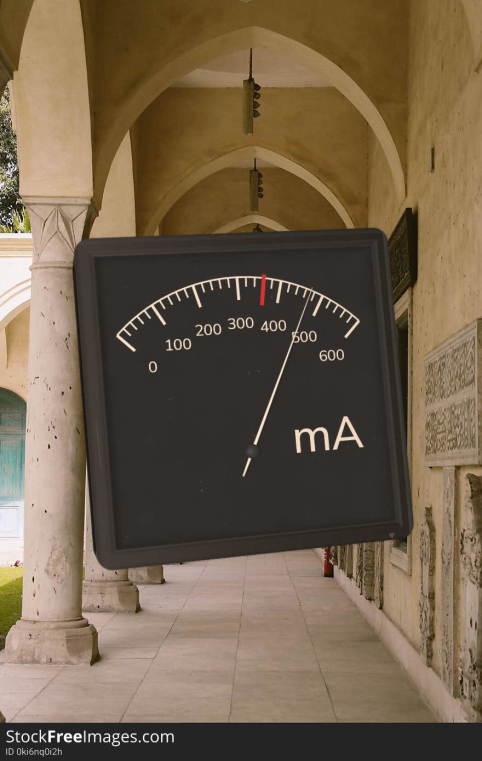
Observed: 470mA
